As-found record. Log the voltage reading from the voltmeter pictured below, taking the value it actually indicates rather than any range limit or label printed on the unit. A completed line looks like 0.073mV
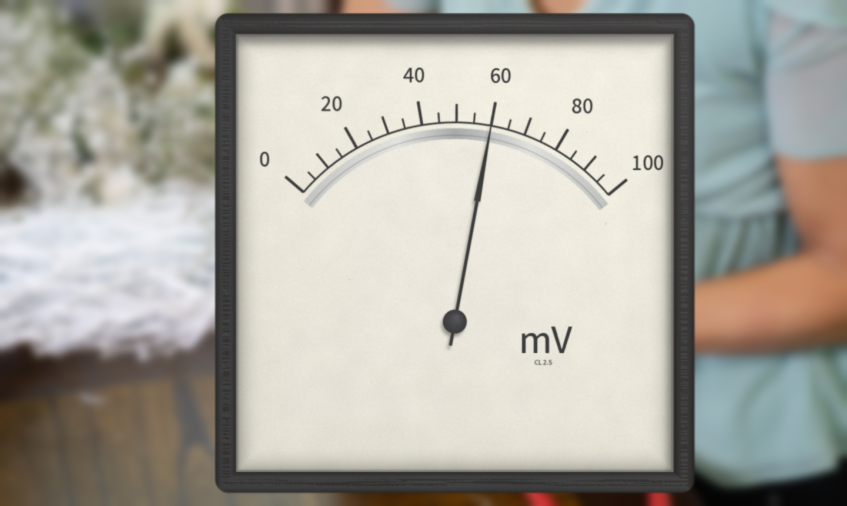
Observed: 60mV
